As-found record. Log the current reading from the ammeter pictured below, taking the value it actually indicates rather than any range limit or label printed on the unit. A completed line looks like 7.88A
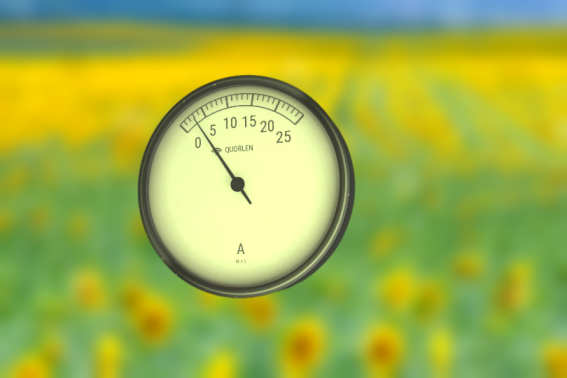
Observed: 3A
